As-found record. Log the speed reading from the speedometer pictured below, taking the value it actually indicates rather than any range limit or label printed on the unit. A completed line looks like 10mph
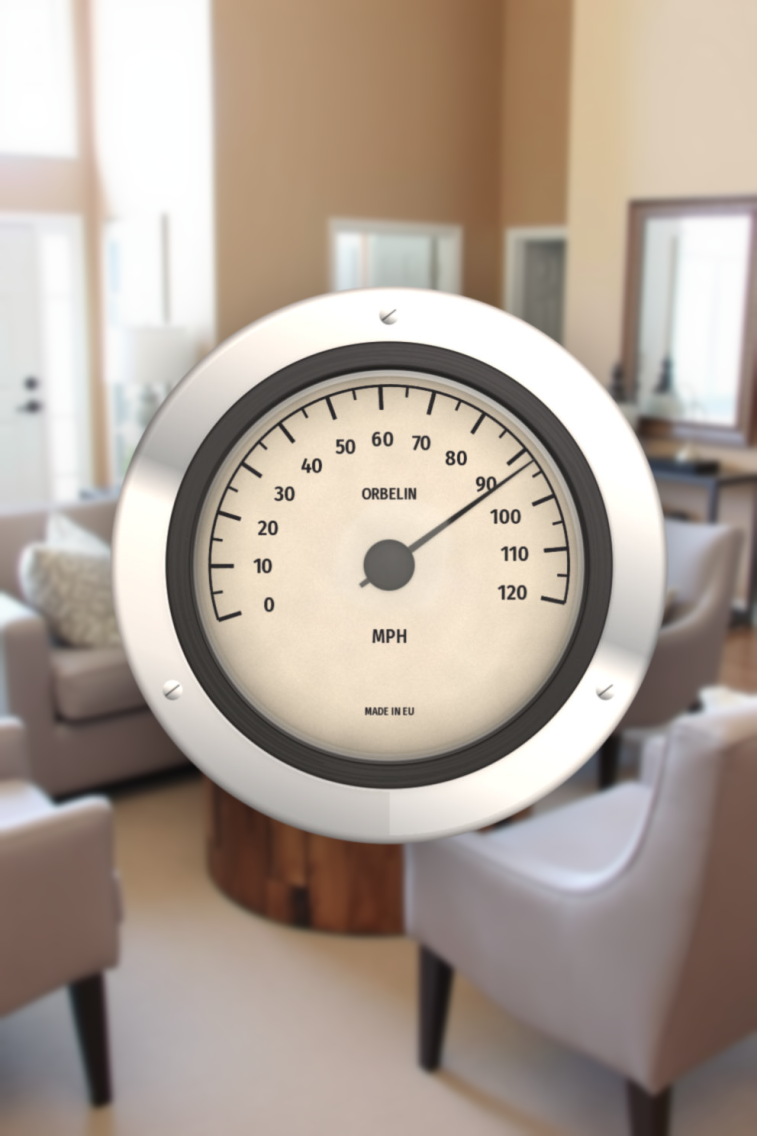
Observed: 92.5mph
